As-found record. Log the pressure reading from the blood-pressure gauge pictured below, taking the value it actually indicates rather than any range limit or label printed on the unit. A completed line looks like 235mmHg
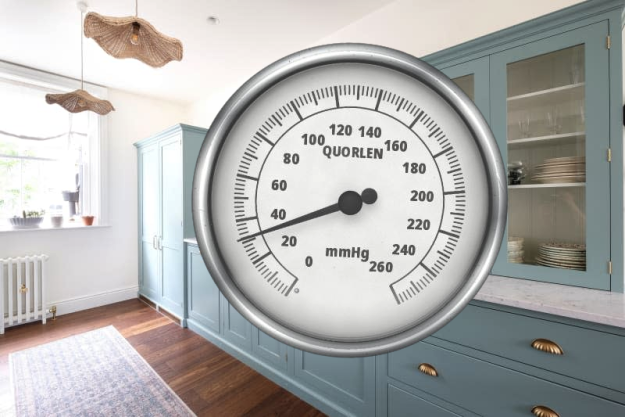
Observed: 32mmHg
